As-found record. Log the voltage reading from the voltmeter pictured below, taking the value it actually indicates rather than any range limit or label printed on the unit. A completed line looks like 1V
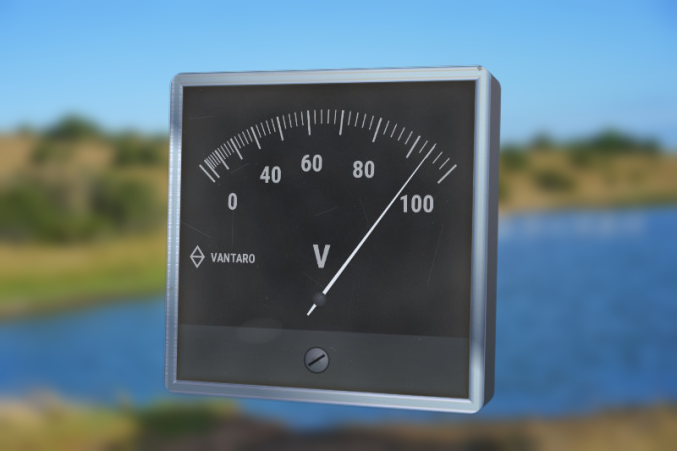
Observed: 94V
